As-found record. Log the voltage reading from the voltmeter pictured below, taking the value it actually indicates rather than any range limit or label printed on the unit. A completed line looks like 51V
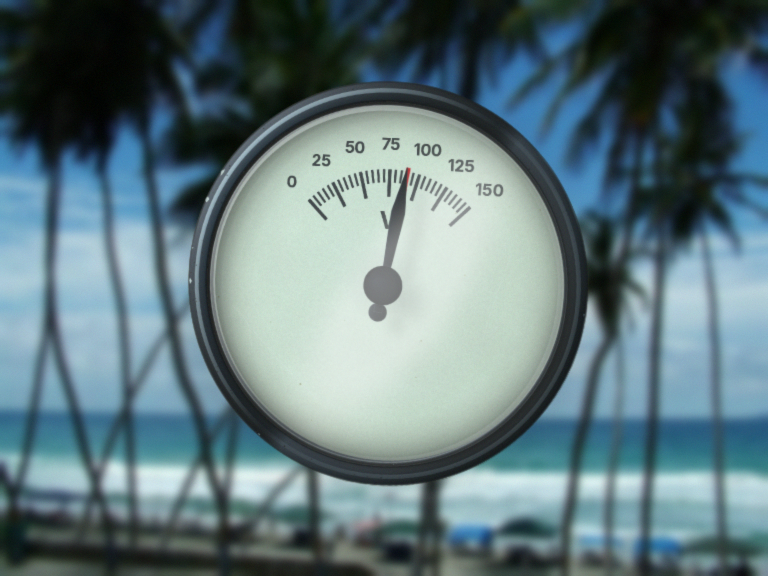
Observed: 90V
